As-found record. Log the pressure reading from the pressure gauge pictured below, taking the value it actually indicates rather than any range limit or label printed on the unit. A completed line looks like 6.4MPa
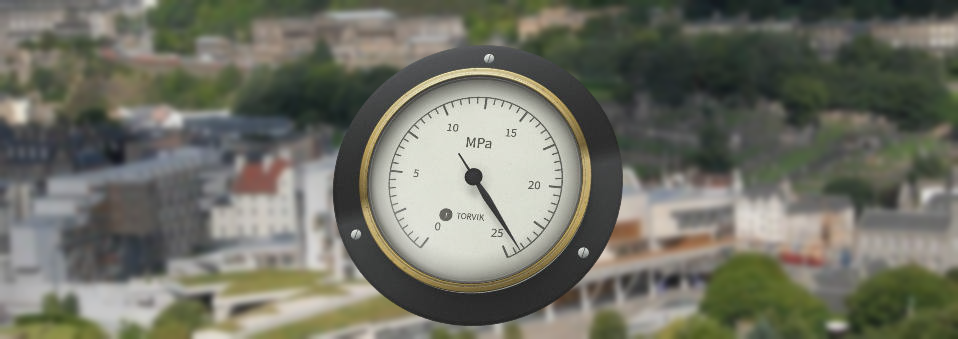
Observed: 24.25MPa
